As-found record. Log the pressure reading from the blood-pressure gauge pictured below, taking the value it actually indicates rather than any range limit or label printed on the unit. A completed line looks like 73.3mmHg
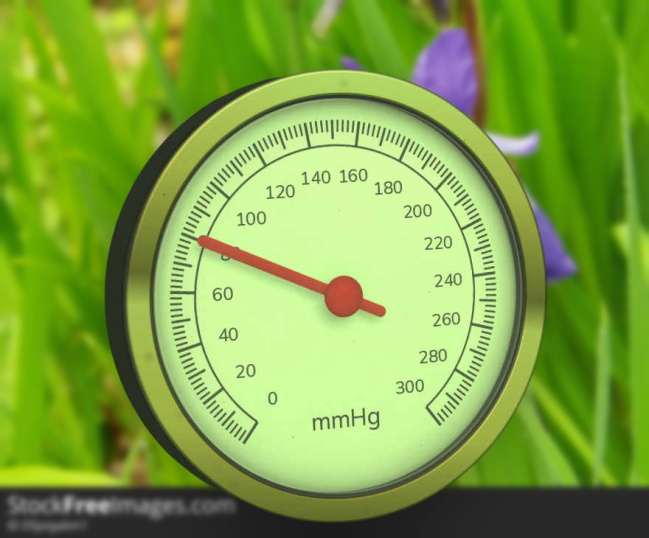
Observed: 80mmHg
